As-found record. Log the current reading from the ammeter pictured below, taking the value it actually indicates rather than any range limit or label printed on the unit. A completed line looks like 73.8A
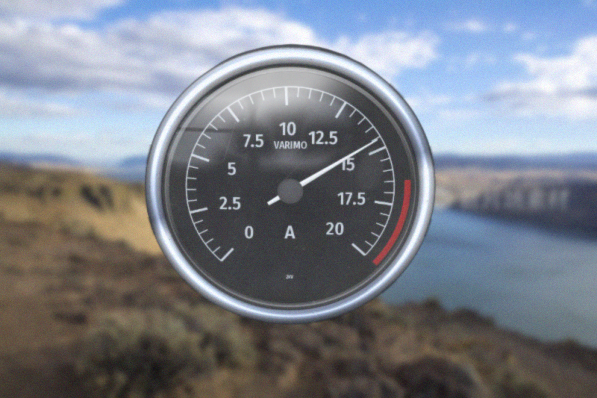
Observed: 14.5A
